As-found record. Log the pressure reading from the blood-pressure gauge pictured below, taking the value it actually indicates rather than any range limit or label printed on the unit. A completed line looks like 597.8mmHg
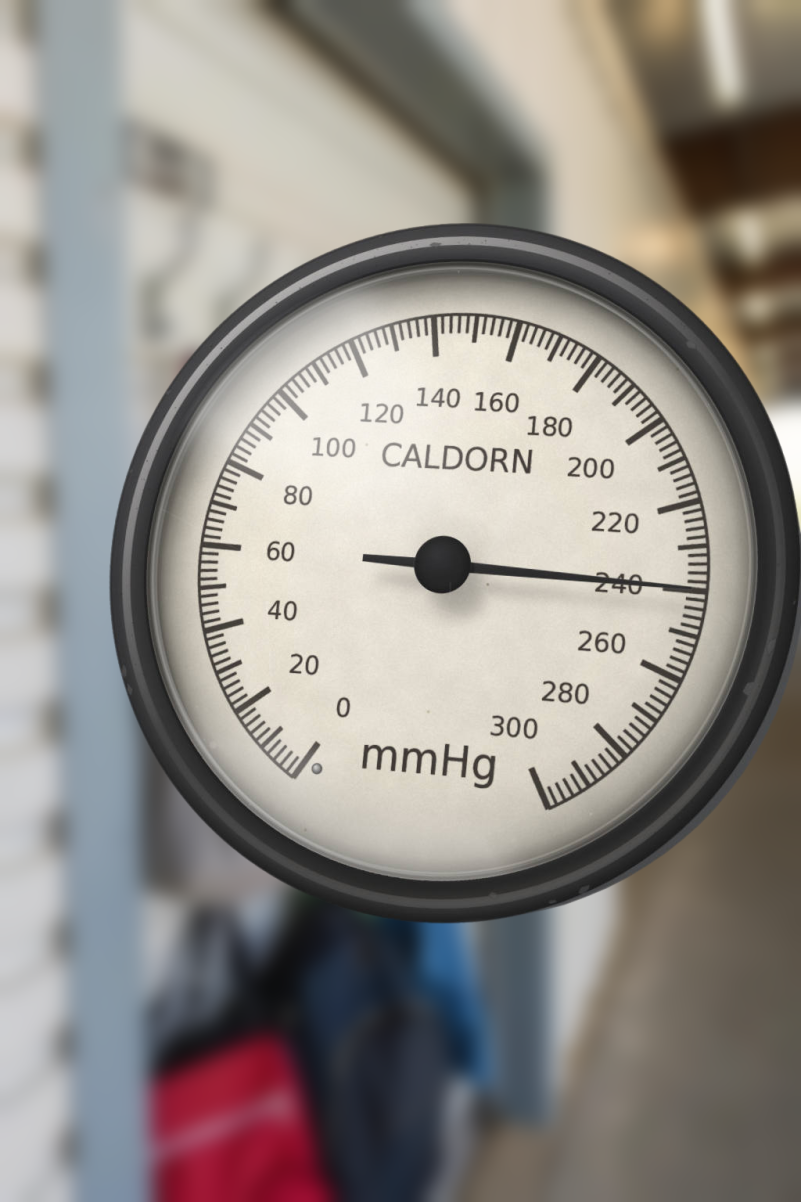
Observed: 240mmHg
